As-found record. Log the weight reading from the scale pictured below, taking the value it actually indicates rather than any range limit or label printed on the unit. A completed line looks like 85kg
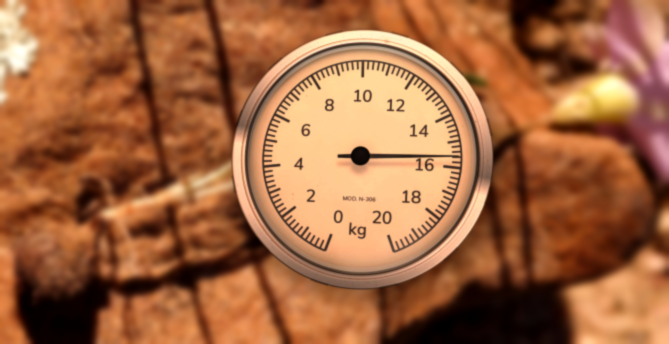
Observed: 15.6kg
